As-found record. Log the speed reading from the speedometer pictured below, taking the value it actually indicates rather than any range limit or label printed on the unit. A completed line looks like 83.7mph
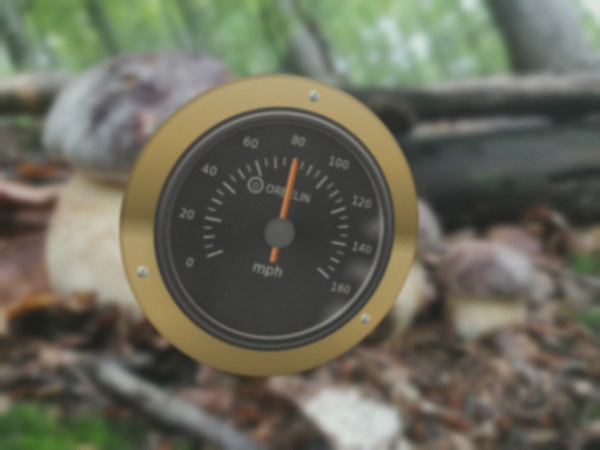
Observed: 80mph
